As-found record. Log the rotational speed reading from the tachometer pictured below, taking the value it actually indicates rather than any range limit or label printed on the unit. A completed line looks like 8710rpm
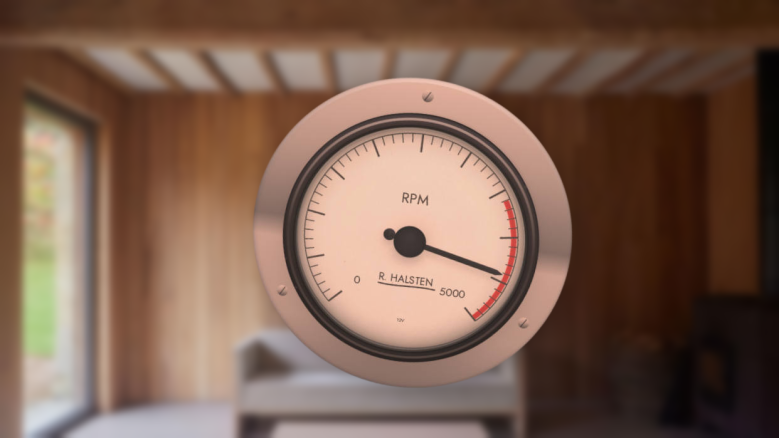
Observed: 4400rpm
